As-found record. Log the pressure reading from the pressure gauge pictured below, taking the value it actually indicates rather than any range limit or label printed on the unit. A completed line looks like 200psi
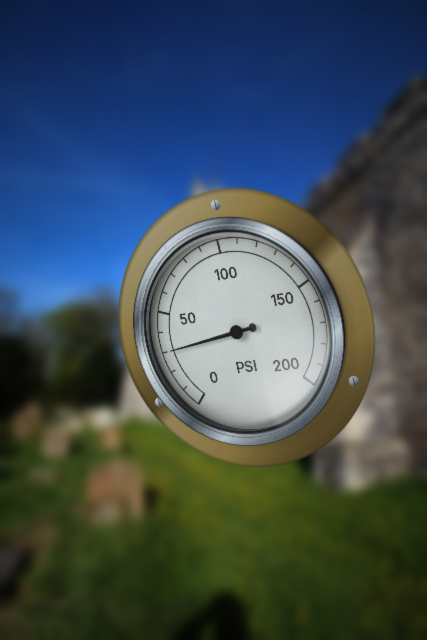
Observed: 30psi
